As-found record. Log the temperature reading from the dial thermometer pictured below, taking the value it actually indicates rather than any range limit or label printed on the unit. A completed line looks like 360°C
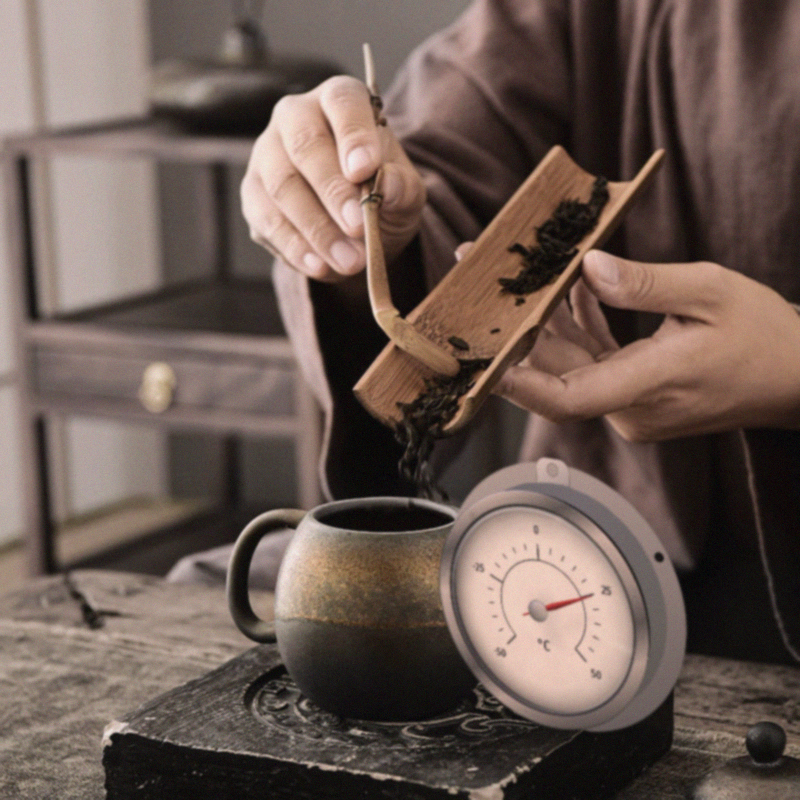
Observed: 25°C
